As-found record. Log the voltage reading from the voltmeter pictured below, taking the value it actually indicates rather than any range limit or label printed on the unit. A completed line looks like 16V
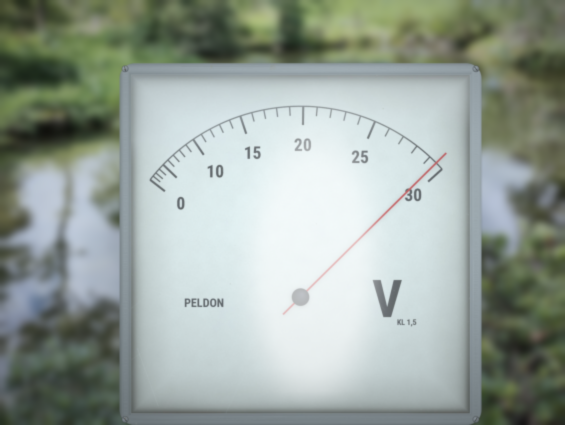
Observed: 29.5V
